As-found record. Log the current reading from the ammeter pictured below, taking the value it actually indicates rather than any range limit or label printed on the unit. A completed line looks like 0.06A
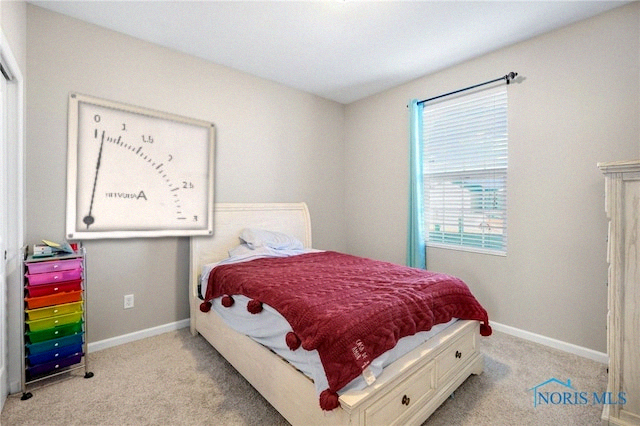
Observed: 0.5A
